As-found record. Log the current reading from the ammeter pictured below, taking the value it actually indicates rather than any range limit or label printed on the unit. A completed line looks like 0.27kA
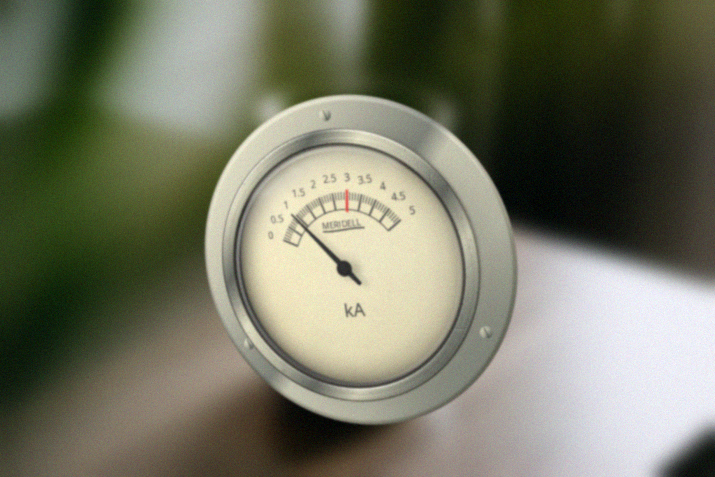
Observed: 1kA
